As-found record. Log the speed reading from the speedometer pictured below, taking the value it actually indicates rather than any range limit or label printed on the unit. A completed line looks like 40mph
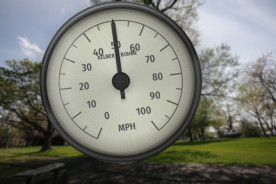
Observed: 50mph
